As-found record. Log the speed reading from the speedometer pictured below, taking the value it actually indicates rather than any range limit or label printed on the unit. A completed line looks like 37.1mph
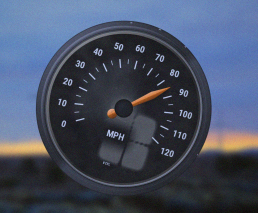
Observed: 85mph
